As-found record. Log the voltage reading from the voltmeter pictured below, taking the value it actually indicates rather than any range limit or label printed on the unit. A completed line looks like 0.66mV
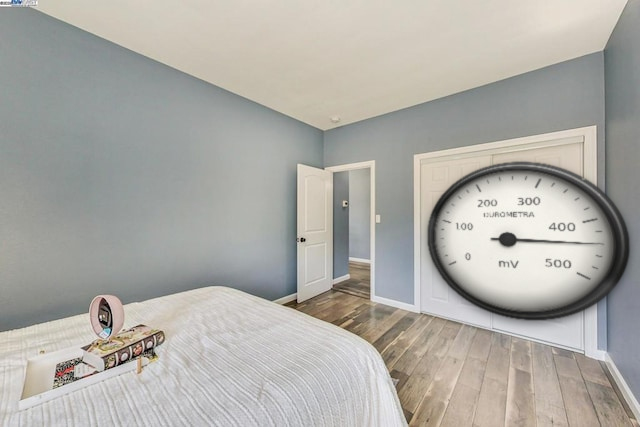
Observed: 440mV
